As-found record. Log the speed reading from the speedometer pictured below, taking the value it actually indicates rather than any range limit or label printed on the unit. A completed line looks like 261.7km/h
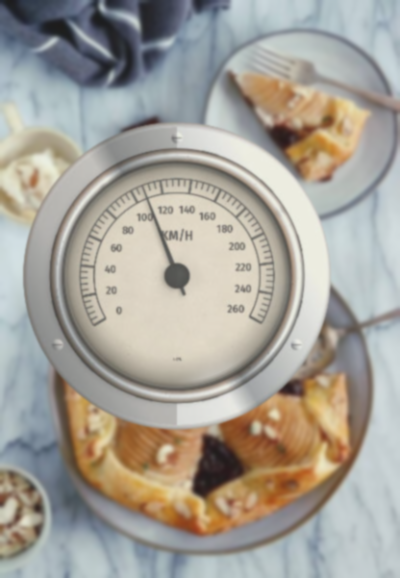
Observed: 108km/h
